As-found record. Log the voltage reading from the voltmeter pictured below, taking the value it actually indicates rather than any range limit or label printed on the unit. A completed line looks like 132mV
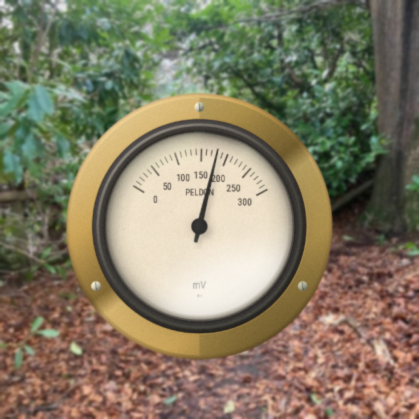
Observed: 180mV
